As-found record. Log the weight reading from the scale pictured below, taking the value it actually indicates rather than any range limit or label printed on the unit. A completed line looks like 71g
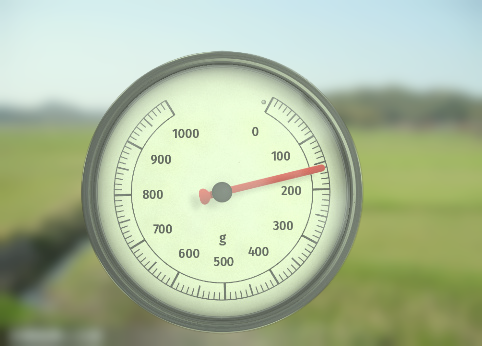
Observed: 160g
